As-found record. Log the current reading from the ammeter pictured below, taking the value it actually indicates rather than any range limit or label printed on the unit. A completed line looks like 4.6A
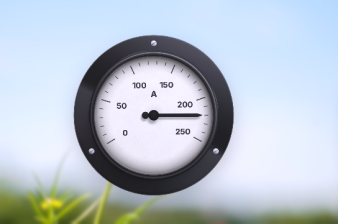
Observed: 220A
